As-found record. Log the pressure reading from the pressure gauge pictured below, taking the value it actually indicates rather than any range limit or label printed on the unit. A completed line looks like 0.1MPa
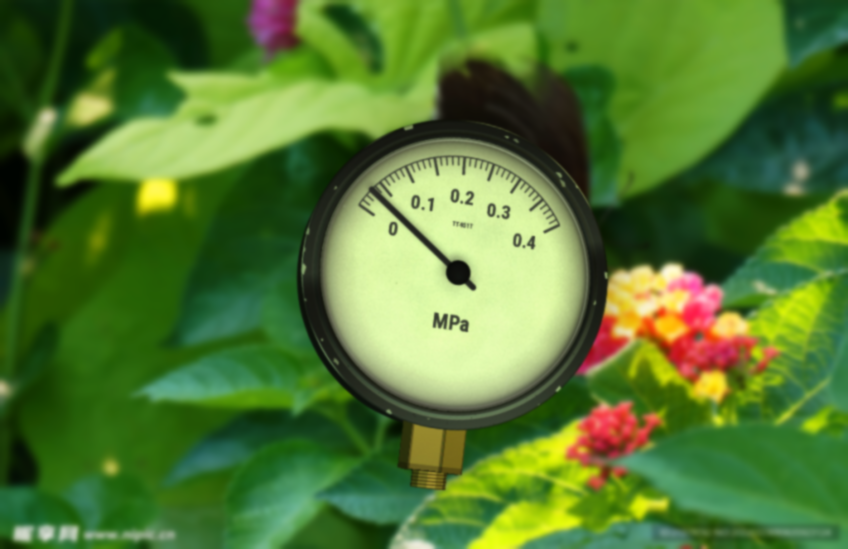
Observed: 0.03MPa
